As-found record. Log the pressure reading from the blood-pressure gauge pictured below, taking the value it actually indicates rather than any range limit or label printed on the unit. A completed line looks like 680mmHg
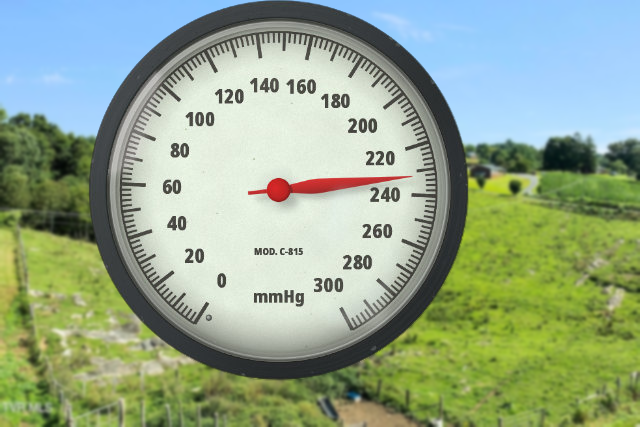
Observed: 232mmHg
